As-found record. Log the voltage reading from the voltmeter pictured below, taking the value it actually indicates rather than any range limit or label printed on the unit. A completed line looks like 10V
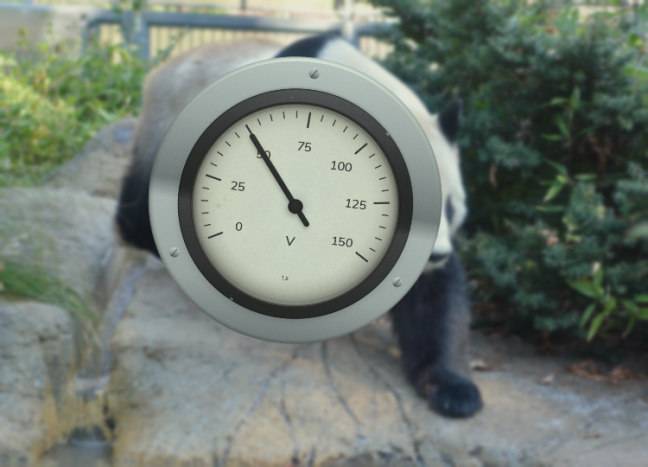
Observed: 50V
